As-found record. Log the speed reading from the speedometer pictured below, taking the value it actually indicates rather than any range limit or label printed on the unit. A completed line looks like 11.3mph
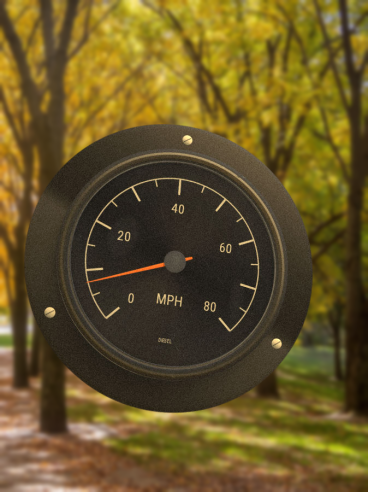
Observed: 7.5mph
